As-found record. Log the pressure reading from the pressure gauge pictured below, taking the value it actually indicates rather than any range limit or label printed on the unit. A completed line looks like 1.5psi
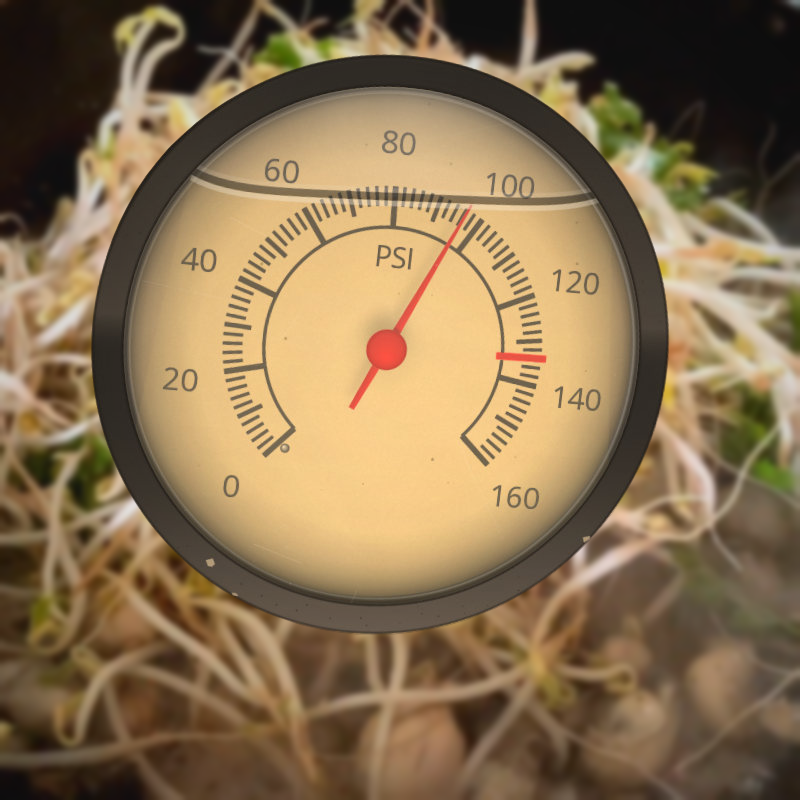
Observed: 96psi
